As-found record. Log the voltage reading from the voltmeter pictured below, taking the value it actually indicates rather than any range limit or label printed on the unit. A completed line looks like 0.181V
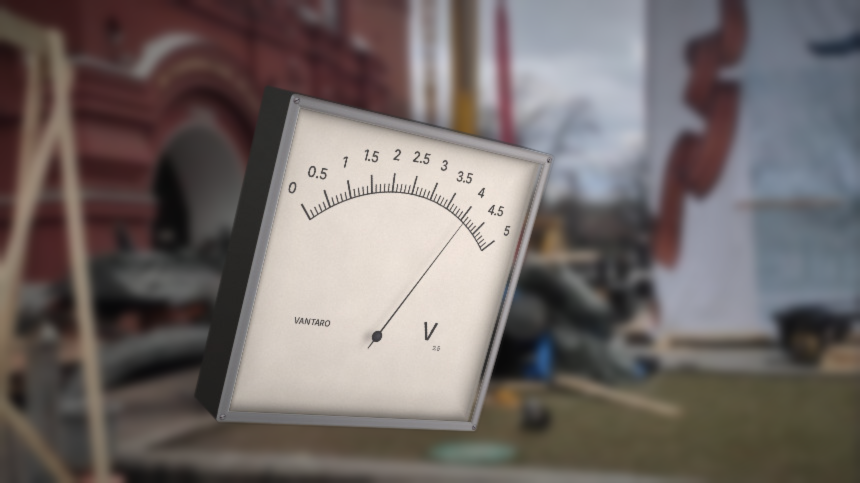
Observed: 4V
